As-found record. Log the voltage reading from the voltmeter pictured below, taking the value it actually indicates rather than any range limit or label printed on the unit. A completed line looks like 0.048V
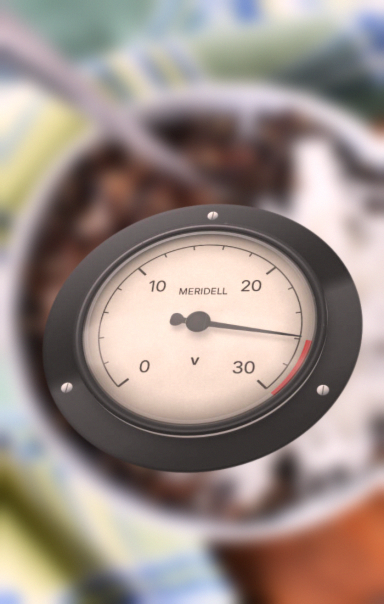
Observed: 26V
